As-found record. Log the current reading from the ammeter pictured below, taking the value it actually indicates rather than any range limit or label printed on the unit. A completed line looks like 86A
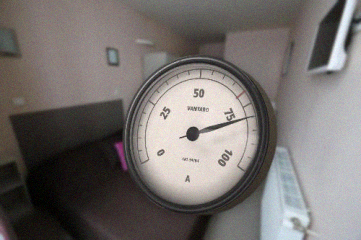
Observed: 80A
